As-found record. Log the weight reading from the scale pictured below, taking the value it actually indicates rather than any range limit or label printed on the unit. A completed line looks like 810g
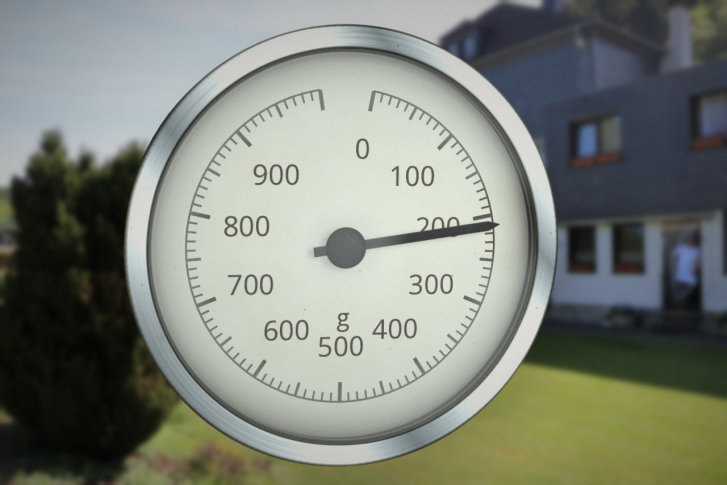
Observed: 210g
